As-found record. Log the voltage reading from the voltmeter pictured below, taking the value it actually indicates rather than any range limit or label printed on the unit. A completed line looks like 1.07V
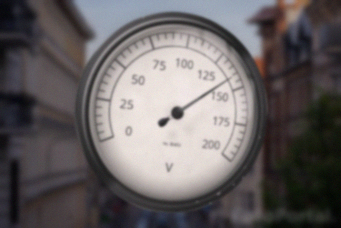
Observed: 140V
